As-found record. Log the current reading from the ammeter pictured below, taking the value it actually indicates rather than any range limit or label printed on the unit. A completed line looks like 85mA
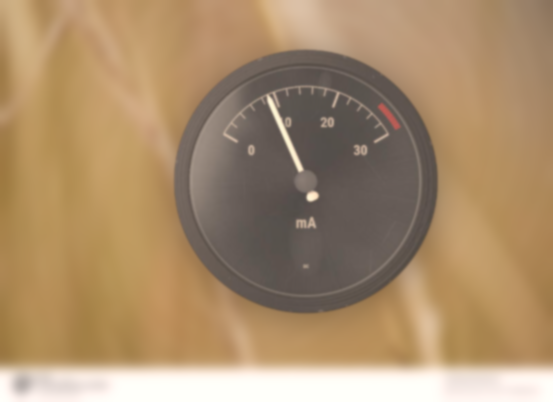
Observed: 9mA
